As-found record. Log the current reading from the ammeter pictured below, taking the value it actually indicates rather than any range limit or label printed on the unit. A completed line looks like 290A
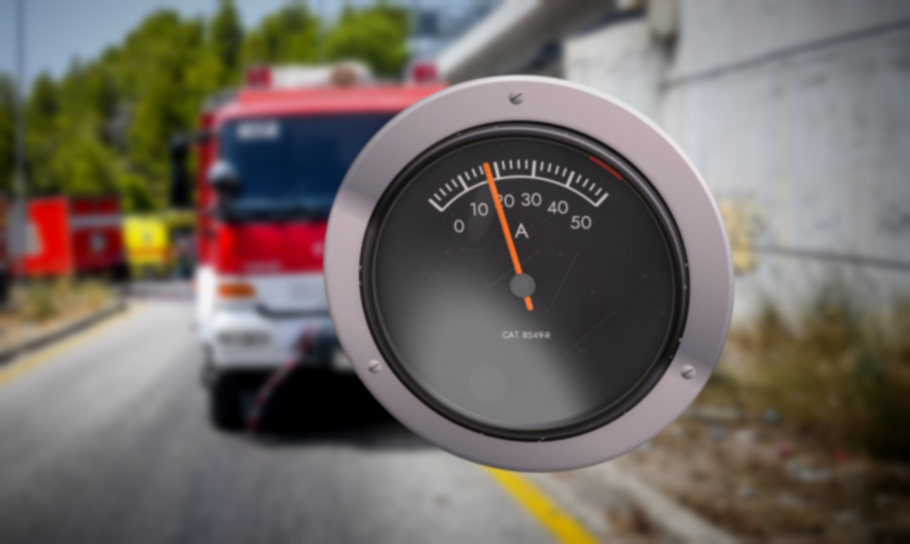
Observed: 18A
